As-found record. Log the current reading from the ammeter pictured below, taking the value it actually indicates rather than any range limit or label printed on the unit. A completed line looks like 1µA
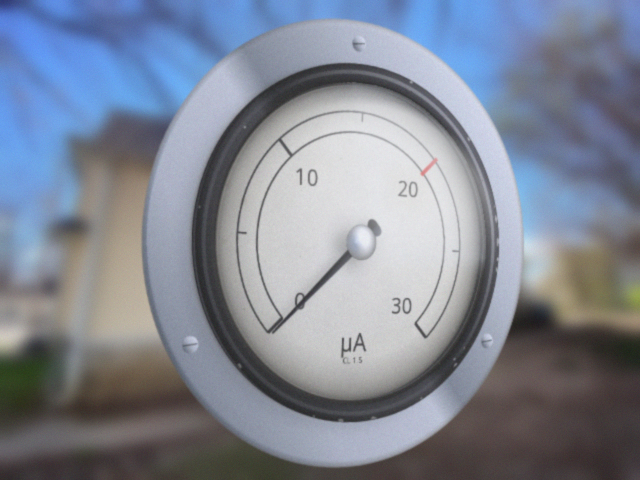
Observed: 0µA
